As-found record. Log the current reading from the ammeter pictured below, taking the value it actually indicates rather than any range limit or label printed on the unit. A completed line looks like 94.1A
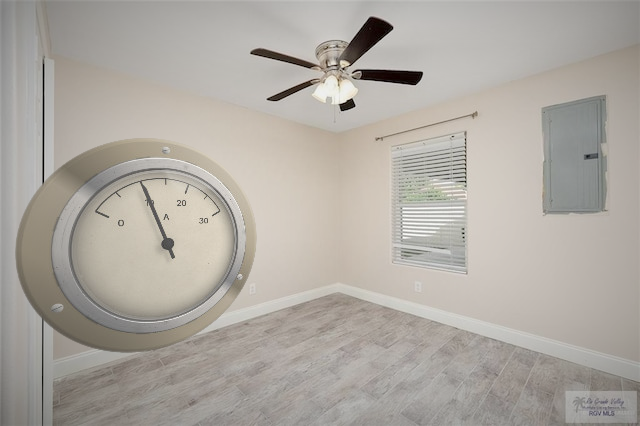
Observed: 10A
